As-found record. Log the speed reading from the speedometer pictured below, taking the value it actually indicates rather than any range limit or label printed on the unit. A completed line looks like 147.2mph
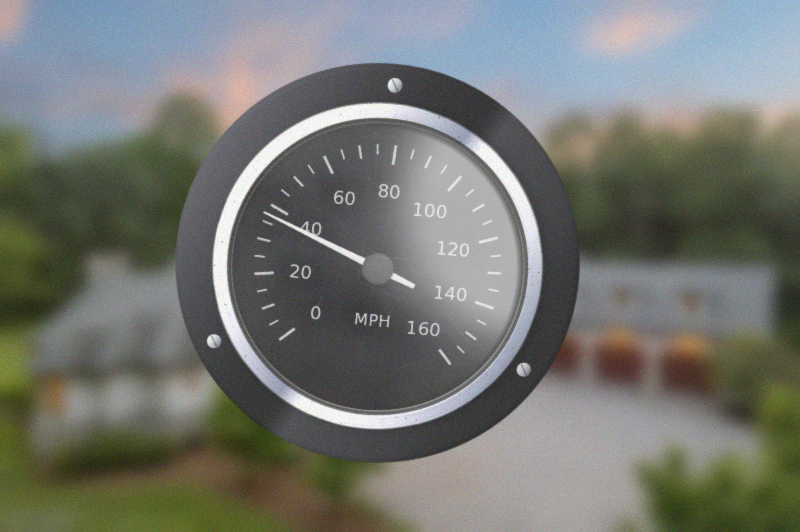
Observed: 37.5mph
